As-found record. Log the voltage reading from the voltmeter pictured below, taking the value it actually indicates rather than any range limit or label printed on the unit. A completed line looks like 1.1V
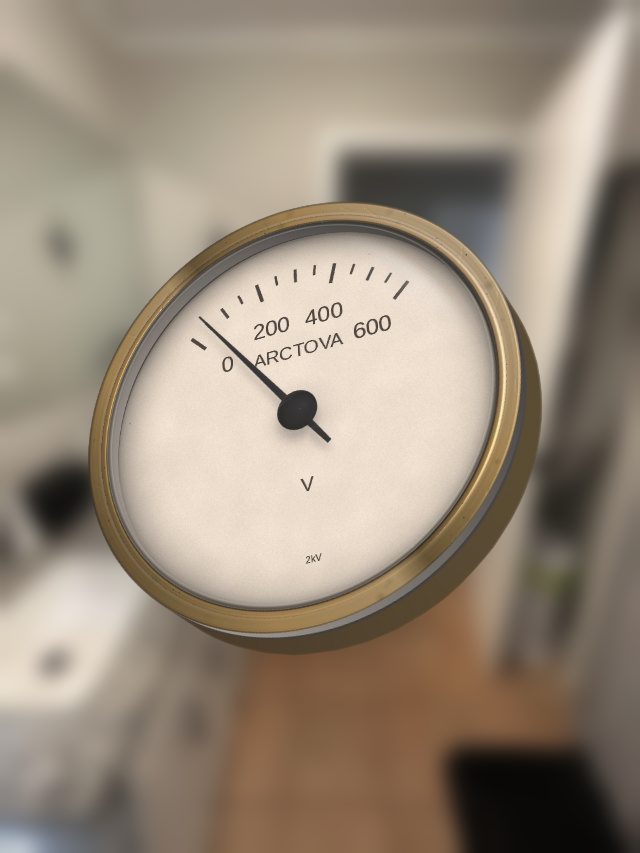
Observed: 50V
